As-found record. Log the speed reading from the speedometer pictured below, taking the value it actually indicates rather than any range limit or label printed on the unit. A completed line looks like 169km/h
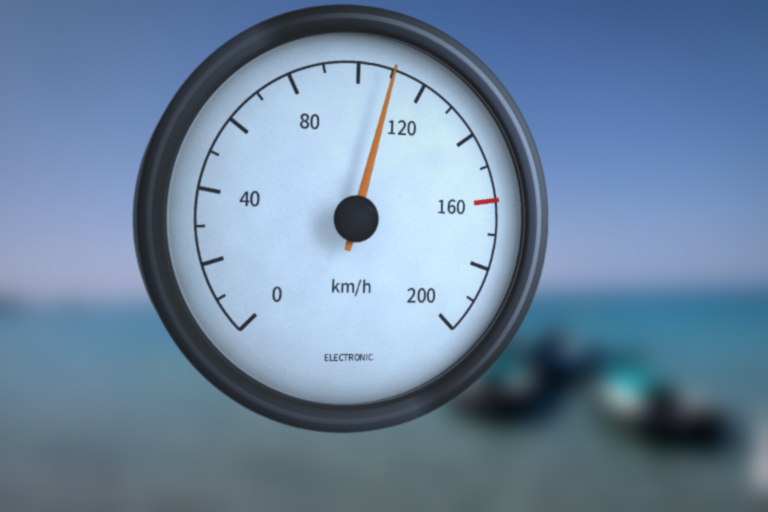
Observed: 110km/h
